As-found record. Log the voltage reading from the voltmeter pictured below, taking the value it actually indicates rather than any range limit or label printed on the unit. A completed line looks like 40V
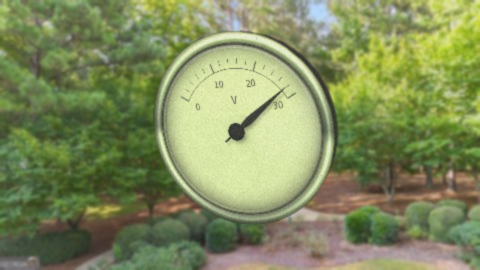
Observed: 28V
